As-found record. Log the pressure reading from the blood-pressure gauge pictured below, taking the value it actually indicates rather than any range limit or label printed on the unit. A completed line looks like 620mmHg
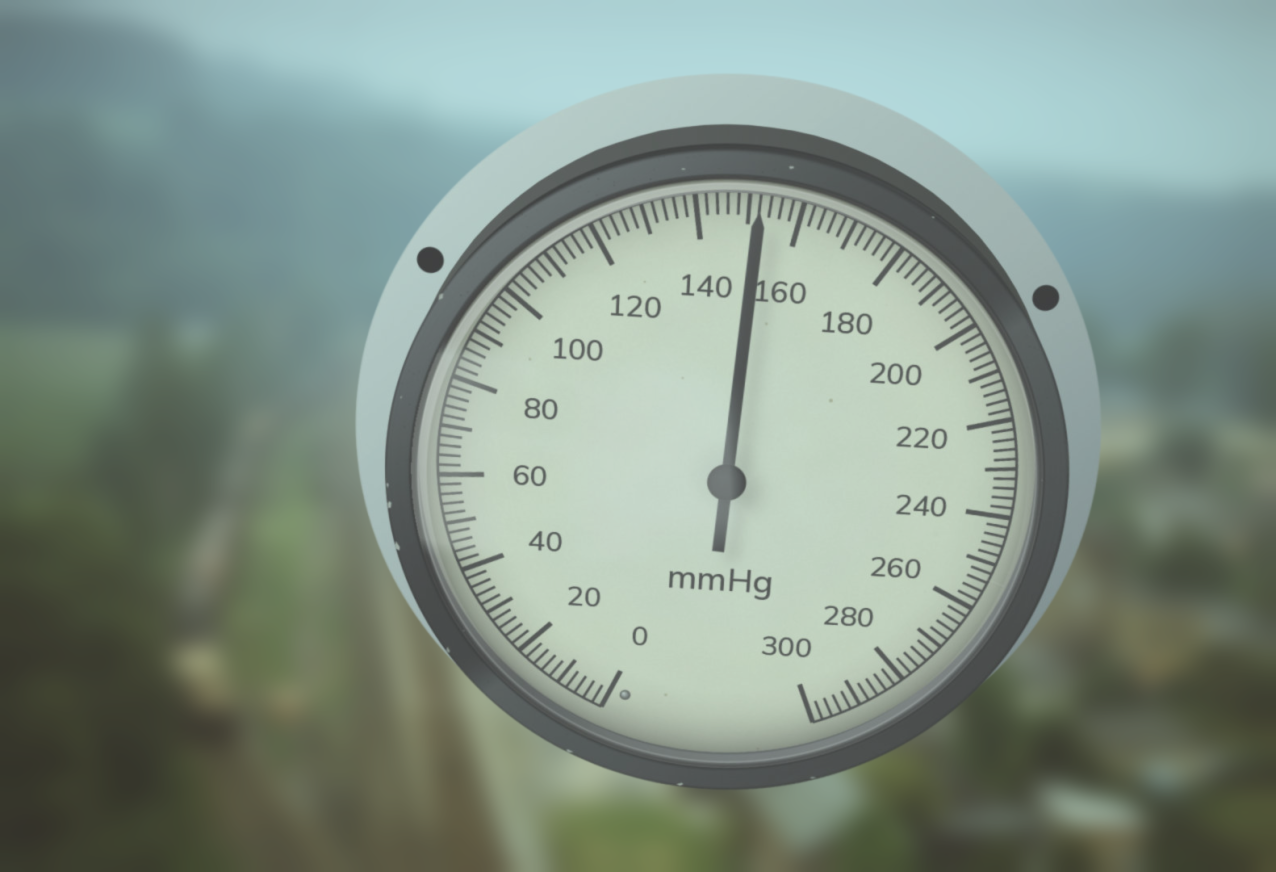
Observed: 152mmHg
